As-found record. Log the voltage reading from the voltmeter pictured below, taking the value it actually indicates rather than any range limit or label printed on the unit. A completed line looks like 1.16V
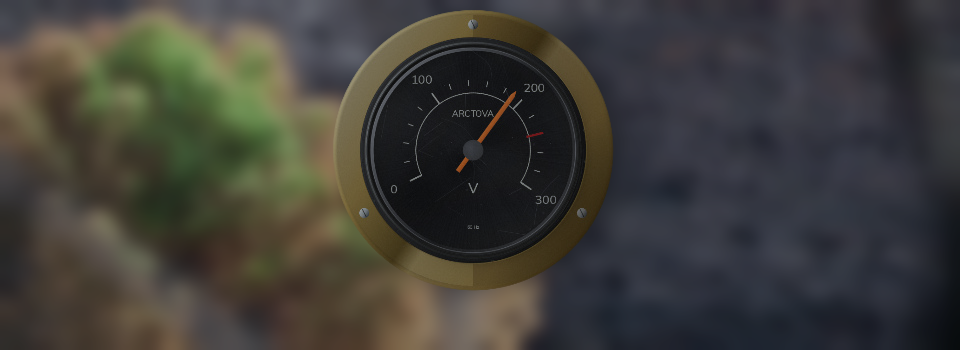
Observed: 190V
